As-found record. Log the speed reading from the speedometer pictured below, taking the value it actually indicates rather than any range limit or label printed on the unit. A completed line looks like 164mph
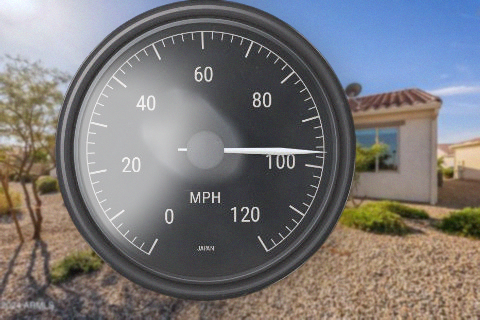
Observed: 97mph
